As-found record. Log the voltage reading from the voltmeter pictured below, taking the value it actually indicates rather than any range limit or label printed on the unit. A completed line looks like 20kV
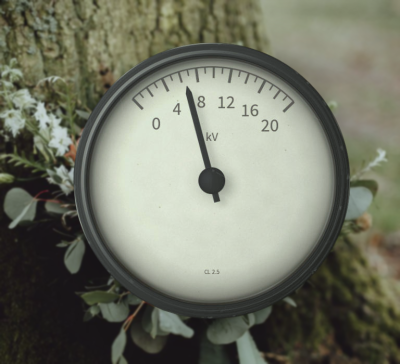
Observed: 6.5kV
